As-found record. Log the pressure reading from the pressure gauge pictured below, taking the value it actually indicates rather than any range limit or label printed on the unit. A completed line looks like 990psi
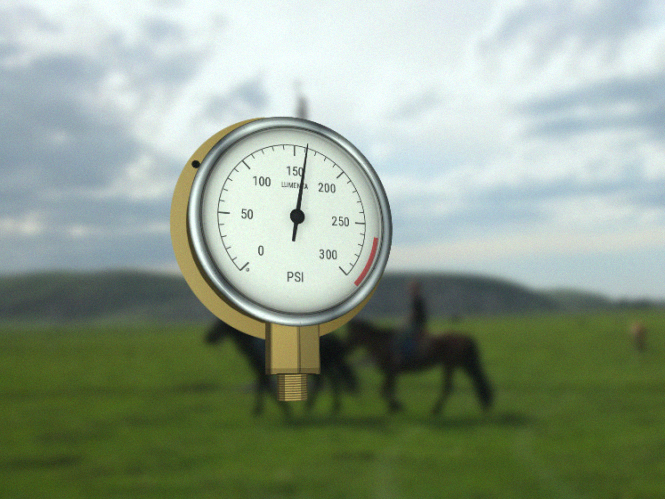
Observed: 160psi
